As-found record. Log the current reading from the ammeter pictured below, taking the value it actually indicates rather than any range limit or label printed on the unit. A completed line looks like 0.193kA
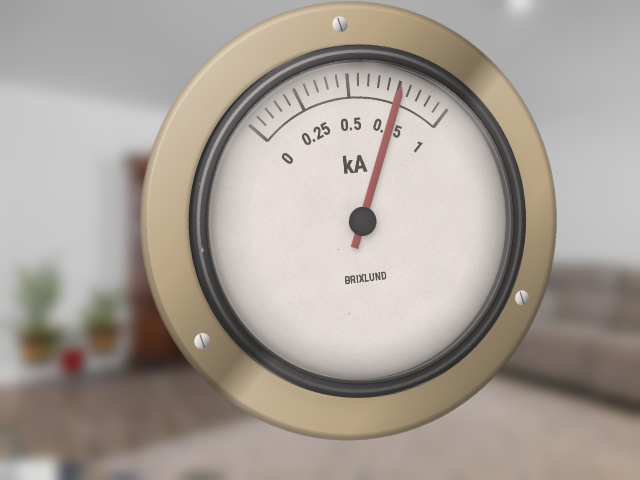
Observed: 0.75kA
